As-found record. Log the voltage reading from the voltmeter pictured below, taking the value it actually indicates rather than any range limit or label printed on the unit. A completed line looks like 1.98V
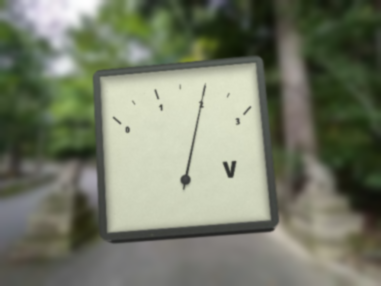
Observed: 2V
